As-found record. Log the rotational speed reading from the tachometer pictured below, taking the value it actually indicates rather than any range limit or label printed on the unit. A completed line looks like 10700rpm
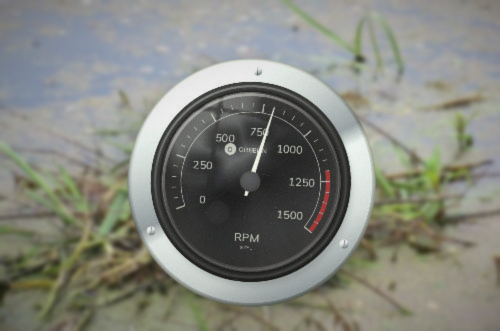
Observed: 800rpm
